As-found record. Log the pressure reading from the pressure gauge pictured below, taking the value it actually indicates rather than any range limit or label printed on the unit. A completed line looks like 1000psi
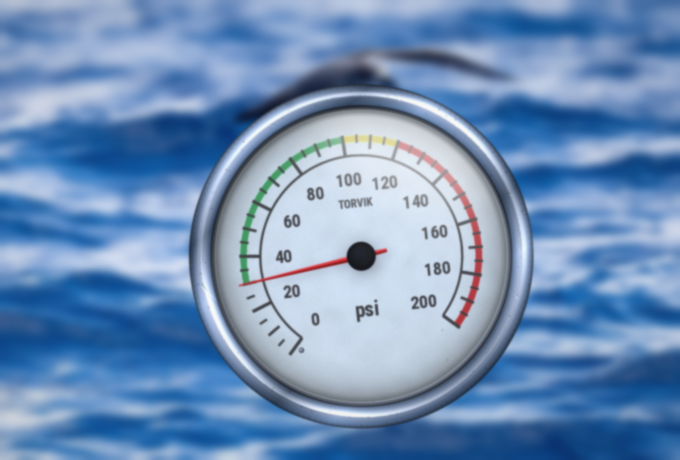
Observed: 30psi
